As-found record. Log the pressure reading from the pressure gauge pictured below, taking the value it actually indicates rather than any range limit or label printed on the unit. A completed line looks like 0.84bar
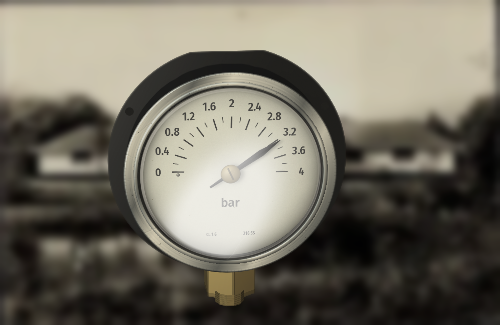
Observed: 3.2bar
